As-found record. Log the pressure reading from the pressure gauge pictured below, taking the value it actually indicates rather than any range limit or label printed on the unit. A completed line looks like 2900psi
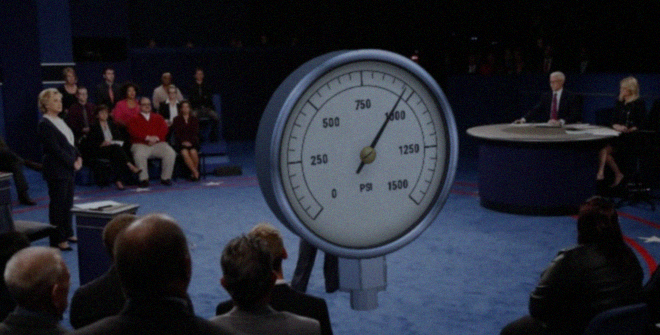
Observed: 950psi
